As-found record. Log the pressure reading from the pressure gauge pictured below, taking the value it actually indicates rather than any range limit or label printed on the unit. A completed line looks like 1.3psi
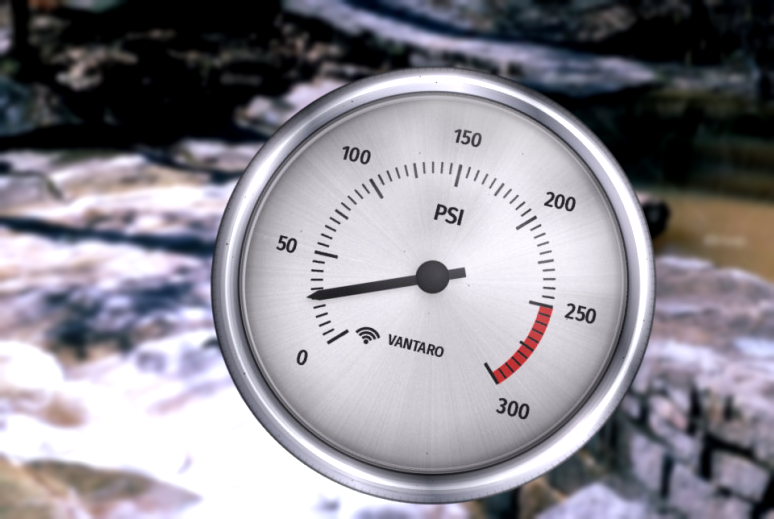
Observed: 25psi
